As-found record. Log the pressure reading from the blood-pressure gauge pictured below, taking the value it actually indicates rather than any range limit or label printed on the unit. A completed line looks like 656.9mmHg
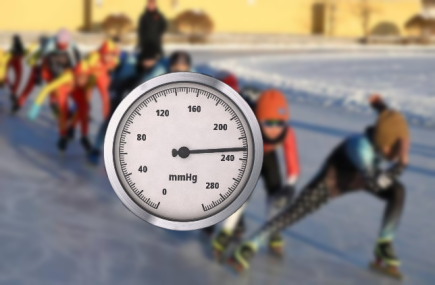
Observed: 230mmHg
